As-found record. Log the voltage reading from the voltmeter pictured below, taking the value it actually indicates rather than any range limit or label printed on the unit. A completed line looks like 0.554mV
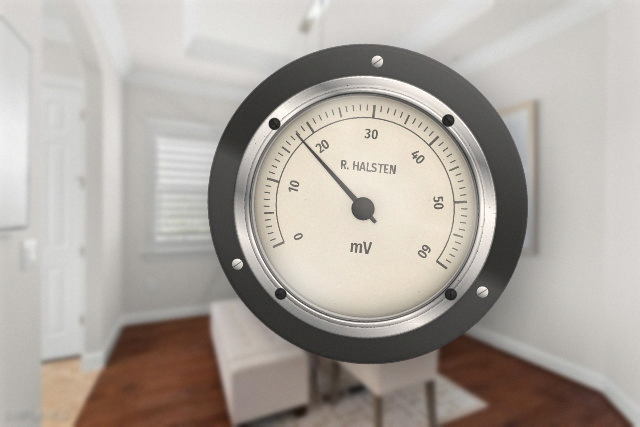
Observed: 18mV
